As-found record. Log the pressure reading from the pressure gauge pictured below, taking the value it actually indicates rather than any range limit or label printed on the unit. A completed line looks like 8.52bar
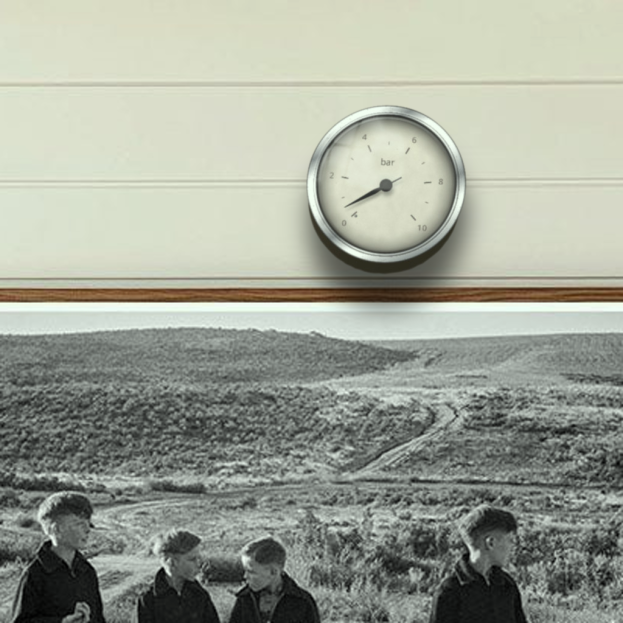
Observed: 0.5bar
